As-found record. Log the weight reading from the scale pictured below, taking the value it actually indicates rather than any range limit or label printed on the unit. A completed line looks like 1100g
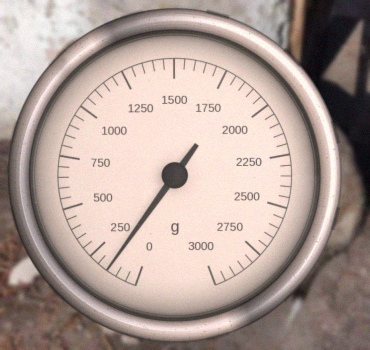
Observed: 150g
